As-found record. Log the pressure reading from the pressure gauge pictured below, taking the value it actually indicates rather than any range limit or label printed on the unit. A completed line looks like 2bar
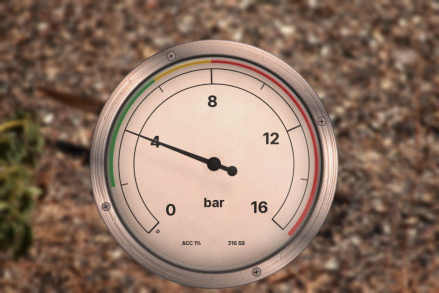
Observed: 4bar
